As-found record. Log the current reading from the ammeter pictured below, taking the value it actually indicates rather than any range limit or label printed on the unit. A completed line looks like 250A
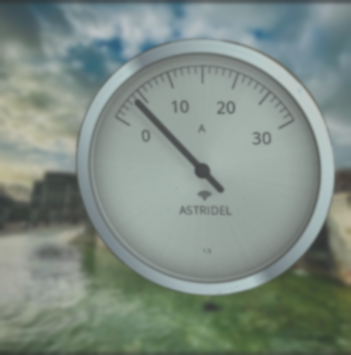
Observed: 4A
